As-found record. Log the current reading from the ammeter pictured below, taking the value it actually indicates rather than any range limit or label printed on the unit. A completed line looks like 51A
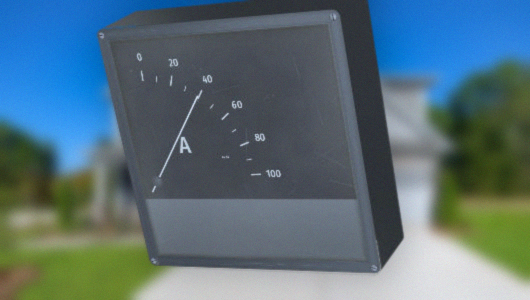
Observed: 40A
